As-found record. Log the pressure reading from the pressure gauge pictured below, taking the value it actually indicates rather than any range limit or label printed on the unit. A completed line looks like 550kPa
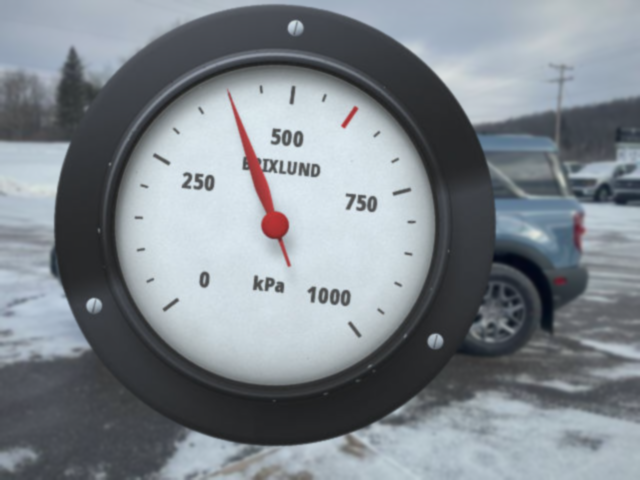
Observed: 400kPa
